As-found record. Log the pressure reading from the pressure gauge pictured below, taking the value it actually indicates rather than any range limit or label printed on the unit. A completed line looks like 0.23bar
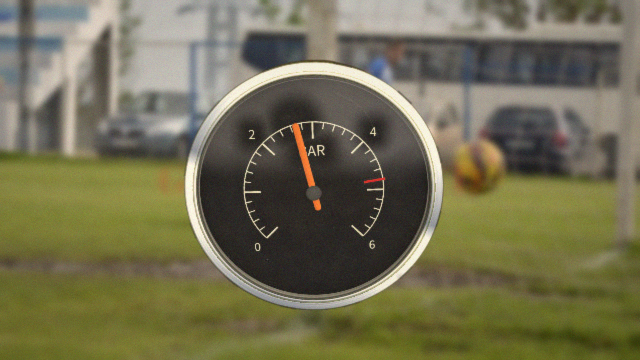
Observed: 2.7bar
